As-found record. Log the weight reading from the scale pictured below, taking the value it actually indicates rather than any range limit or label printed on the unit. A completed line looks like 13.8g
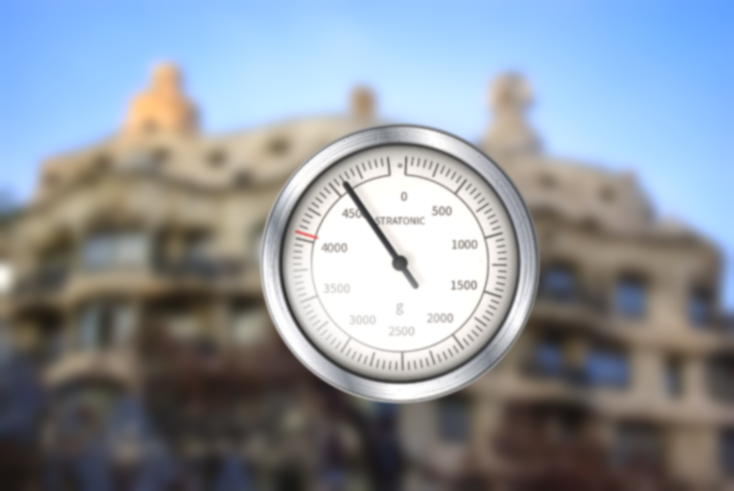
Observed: 4600g
